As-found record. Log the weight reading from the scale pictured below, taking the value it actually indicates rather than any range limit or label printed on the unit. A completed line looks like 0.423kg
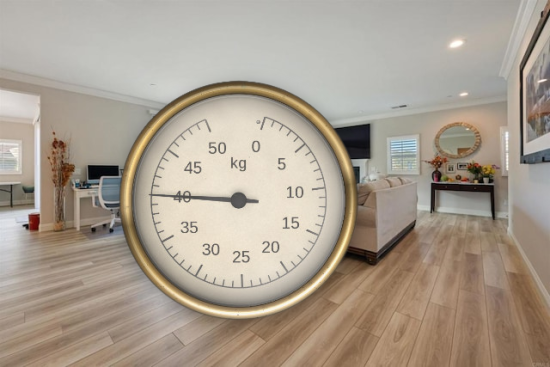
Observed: 40kg
